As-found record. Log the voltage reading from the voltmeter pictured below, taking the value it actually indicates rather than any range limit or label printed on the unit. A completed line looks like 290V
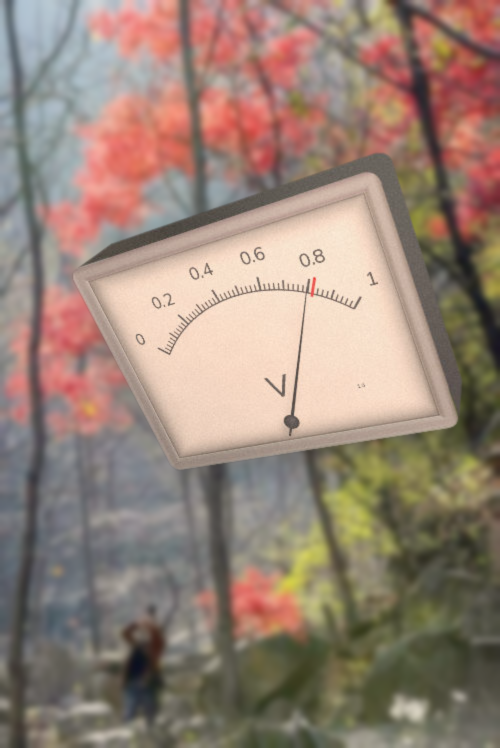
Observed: 0.8V
